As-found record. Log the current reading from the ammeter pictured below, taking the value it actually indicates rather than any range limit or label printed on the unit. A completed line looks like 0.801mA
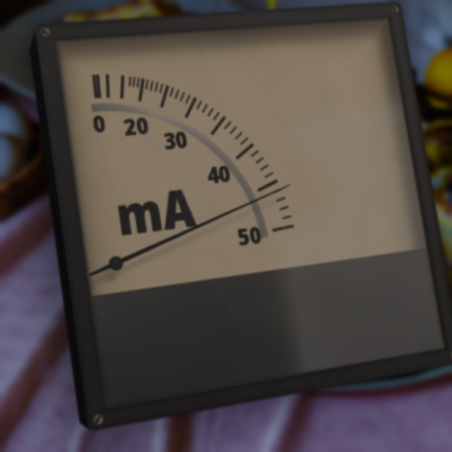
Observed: 46mA
